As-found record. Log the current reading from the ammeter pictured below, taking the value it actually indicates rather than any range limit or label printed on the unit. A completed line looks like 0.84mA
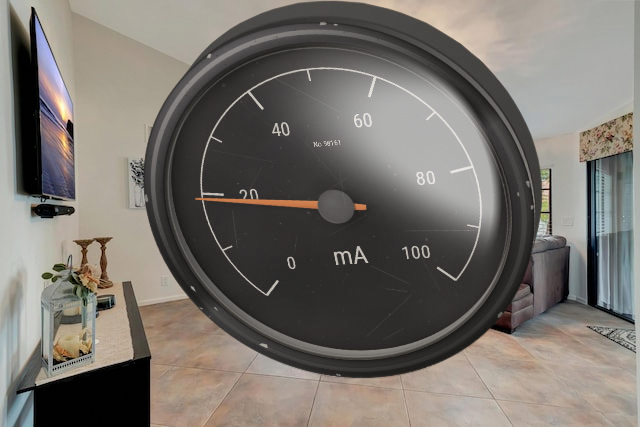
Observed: 20mA
